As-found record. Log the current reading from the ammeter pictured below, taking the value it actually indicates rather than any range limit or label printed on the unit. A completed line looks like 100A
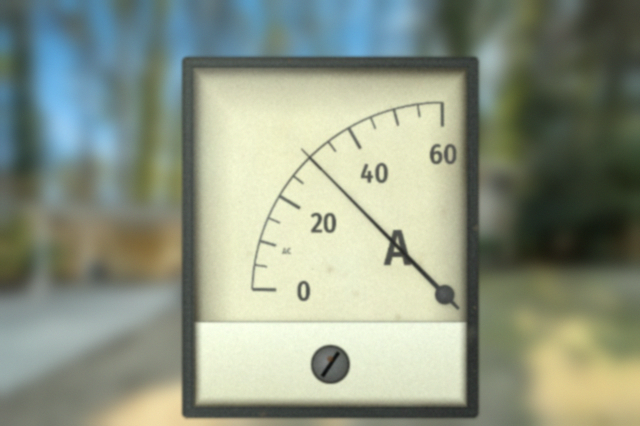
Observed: 30A
